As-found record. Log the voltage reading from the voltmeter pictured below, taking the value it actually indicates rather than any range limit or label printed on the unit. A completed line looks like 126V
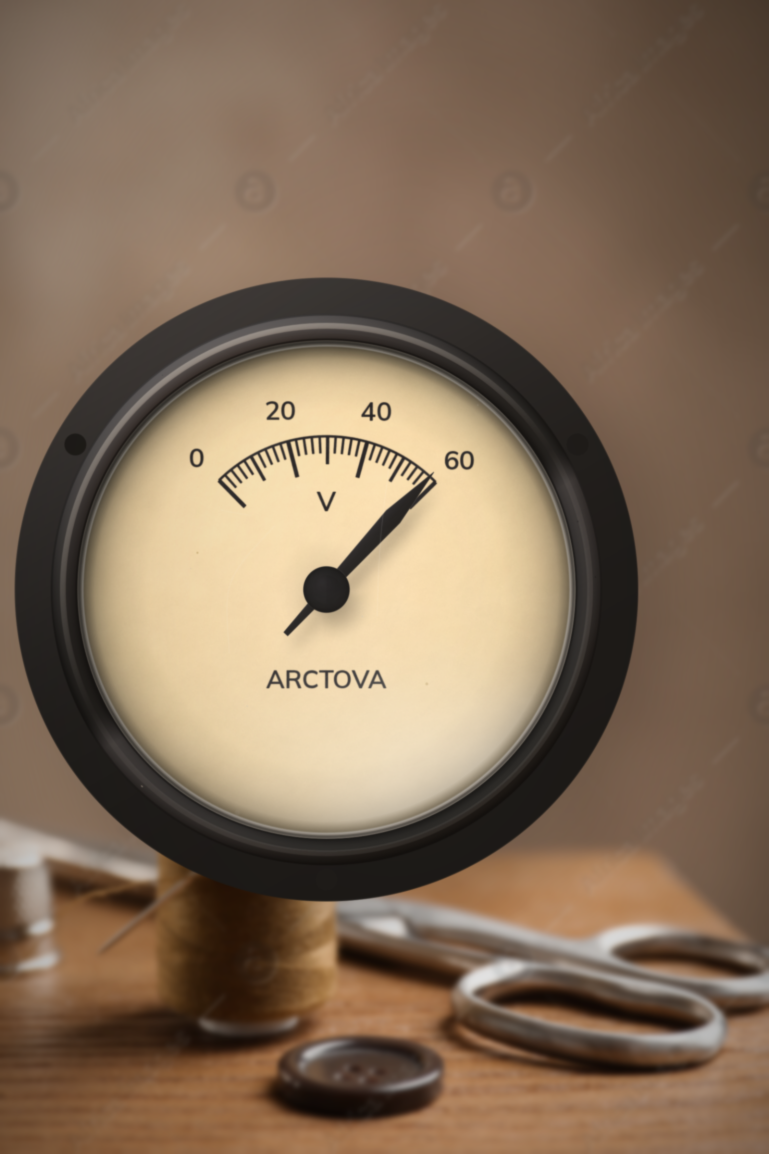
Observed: 58V
